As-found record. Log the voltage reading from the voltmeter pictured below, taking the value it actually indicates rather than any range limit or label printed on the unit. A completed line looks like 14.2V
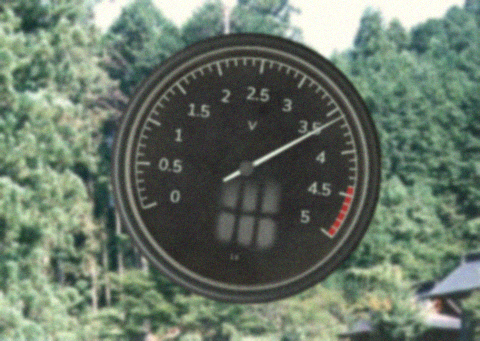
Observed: 3.6V
